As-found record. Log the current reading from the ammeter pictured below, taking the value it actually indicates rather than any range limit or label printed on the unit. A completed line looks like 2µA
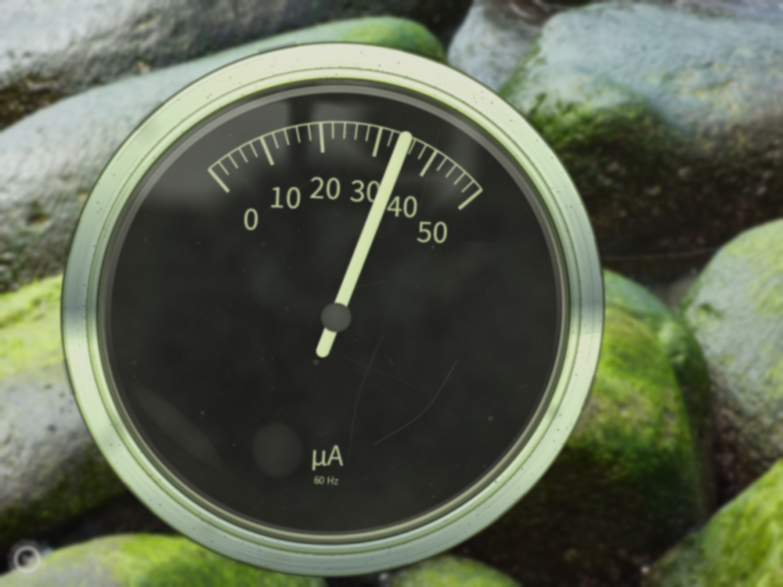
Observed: 34µA
